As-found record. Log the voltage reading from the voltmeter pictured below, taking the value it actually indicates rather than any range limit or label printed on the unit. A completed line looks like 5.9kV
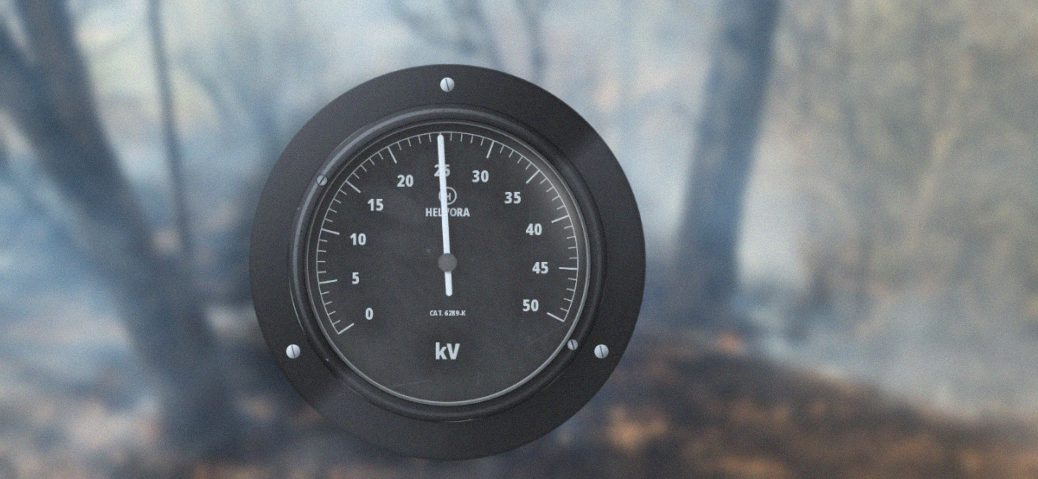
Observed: 25kV
